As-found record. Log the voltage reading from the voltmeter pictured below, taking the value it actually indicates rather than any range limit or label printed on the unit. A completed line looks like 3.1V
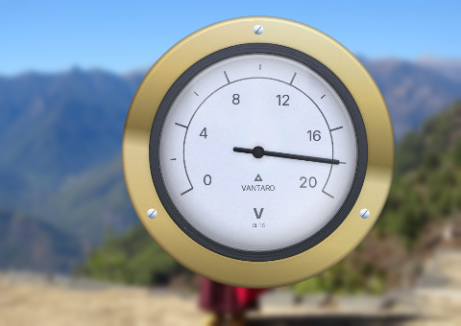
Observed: 18V
